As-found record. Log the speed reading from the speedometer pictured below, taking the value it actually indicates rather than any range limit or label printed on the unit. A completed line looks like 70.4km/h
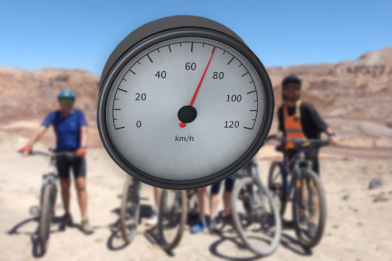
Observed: 70km/h
